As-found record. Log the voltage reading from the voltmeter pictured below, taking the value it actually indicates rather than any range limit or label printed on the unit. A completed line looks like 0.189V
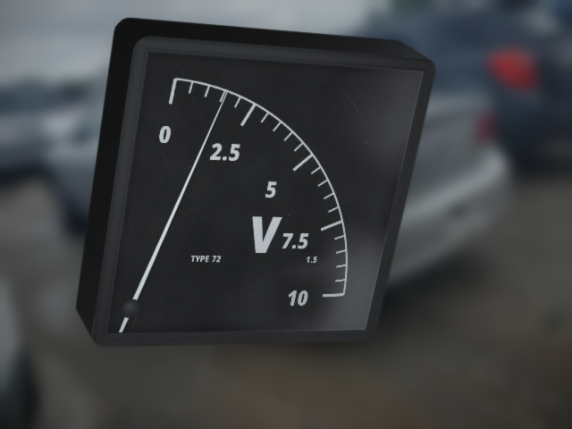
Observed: 1.5V
